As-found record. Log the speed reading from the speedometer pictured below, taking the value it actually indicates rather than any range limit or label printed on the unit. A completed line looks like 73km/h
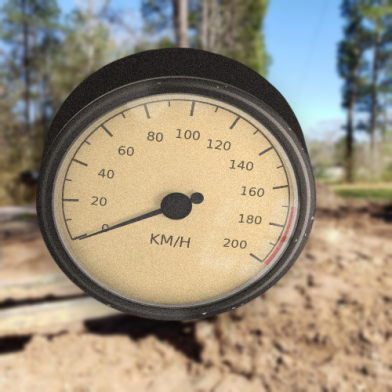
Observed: 0km/h
